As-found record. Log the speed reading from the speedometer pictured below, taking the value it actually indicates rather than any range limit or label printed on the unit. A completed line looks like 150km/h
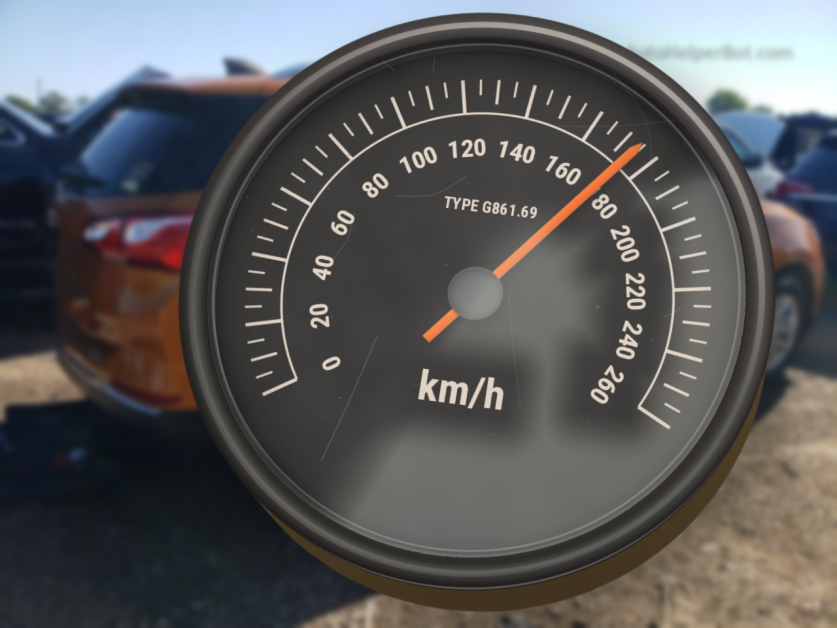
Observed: 175km/h
